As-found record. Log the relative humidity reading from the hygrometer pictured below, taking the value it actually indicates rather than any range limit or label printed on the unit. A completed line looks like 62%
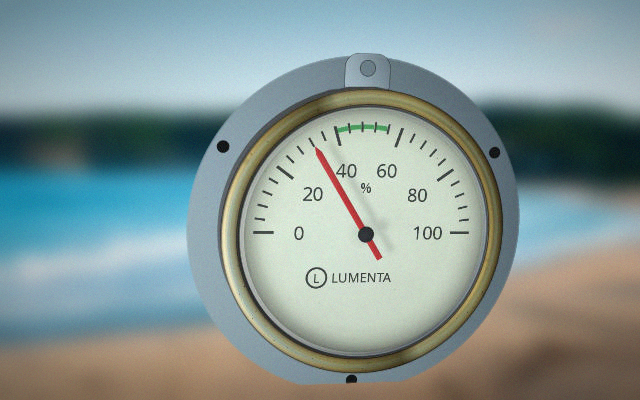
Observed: 32%
